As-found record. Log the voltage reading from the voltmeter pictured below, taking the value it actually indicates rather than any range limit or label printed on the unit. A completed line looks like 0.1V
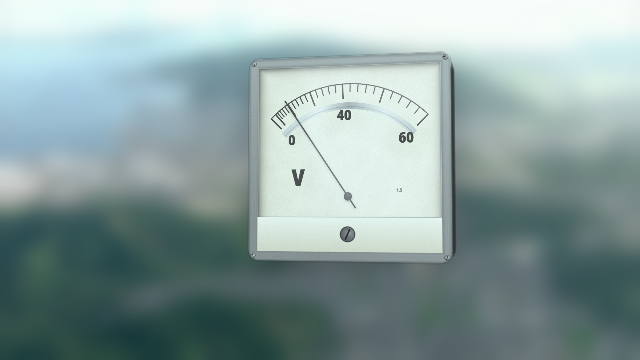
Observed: 20V
